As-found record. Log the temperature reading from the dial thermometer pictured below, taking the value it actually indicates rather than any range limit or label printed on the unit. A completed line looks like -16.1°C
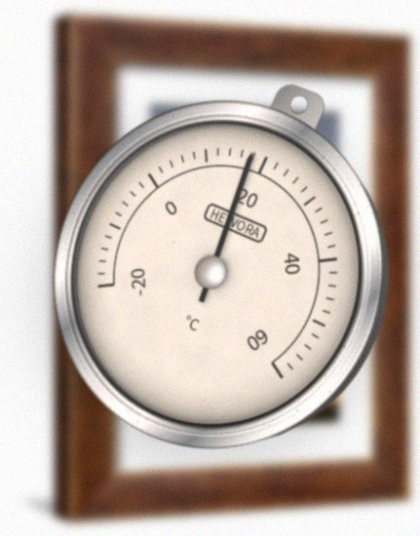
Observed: 18°C
